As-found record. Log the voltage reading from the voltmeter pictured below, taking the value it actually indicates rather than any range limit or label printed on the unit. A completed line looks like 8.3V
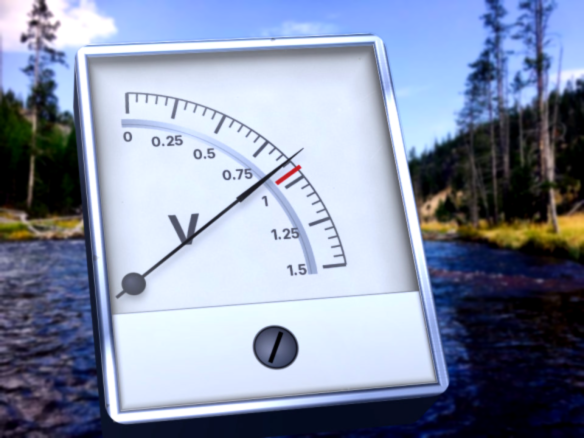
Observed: 0.9V
